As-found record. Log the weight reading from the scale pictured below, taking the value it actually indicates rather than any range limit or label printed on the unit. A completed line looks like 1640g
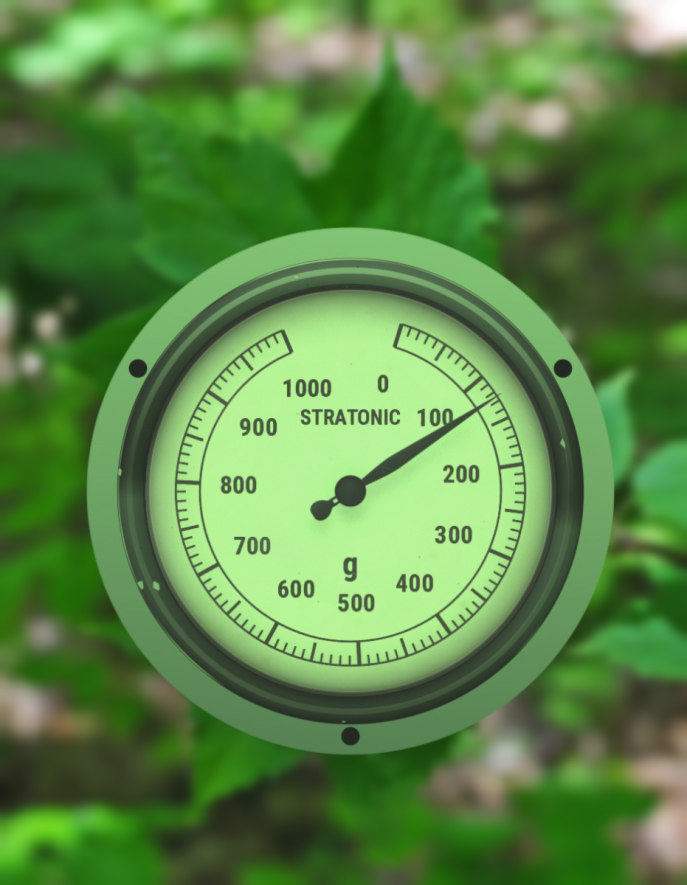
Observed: 125g
